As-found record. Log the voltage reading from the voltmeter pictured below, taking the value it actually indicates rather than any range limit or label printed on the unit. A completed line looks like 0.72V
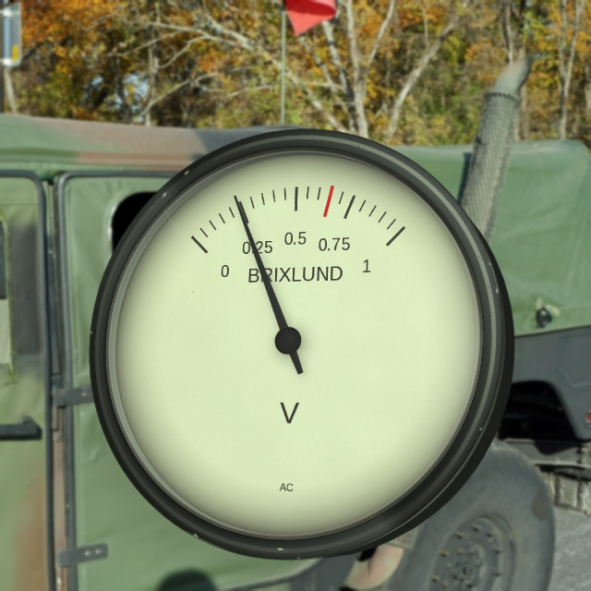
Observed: 0.25V
